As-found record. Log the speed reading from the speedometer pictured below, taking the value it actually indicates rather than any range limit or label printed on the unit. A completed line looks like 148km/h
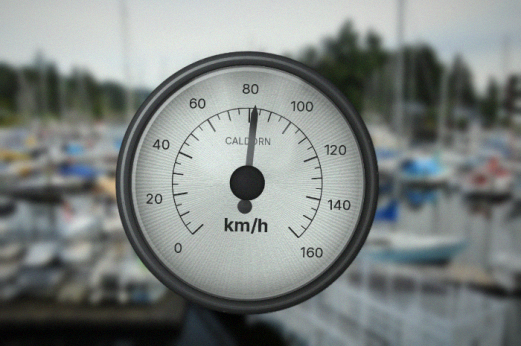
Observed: 82.5km/h
